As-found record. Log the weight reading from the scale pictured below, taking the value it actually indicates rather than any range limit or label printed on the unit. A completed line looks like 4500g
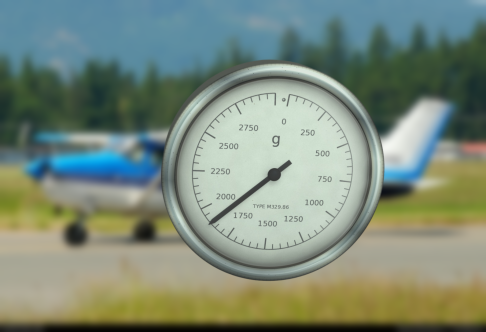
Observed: 1900g
